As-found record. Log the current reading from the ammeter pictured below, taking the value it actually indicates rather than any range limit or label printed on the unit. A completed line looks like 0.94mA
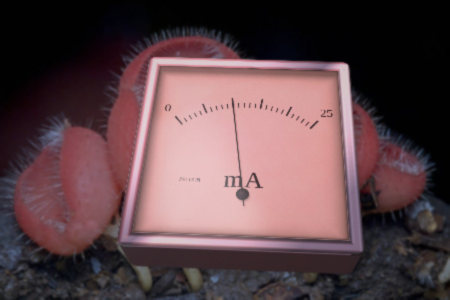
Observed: 10mA
